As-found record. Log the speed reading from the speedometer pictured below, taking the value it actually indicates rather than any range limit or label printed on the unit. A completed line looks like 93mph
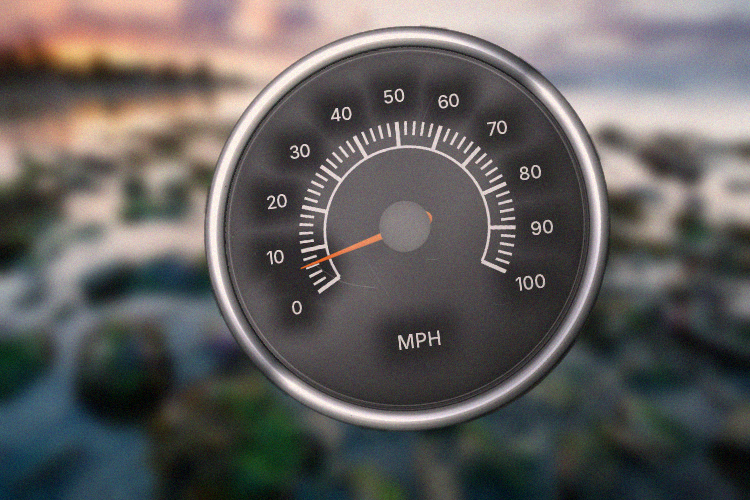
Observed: 6mph
